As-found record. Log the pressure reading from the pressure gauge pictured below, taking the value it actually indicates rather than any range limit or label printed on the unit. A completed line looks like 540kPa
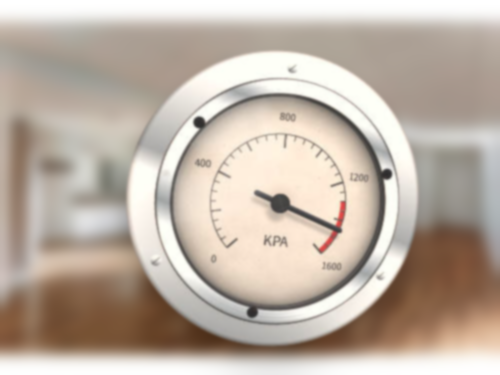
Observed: 1450kPa
